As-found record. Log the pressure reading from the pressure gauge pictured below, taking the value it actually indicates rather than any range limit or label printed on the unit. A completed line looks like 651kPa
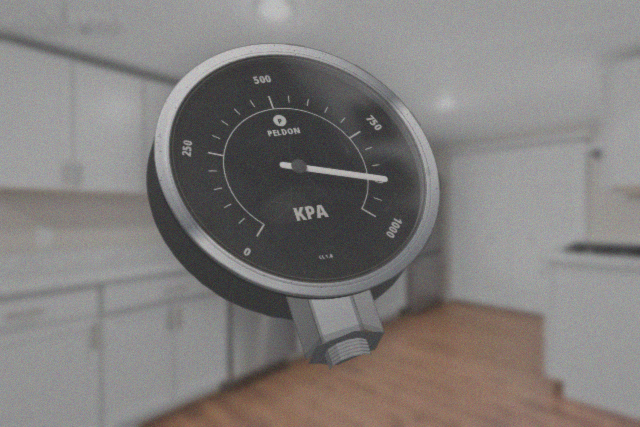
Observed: 900kPa
